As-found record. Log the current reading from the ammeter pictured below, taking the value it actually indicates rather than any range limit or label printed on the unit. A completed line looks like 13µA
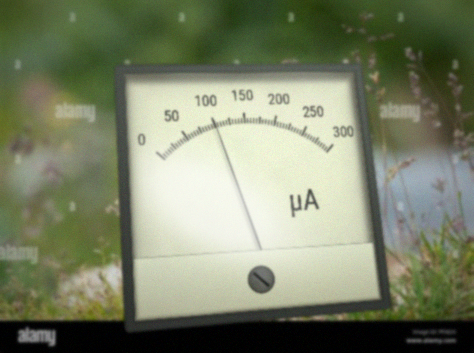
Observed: 100µA
